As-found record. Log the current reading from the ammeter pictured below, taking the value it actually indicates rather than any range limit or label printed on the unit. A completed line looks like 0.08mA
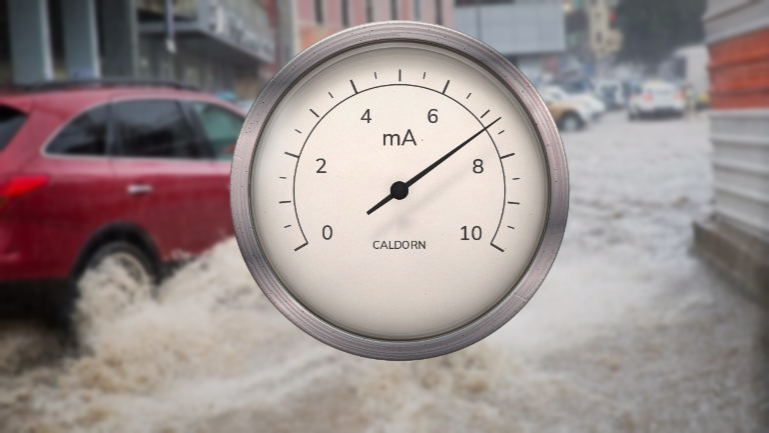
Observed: 7.25mA
